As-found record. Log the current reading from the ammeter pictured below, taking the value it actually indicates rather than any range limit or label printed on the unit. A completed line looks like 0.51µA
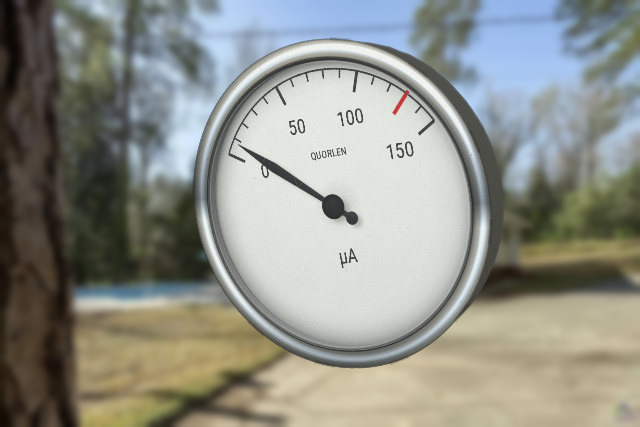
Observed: 10µA
